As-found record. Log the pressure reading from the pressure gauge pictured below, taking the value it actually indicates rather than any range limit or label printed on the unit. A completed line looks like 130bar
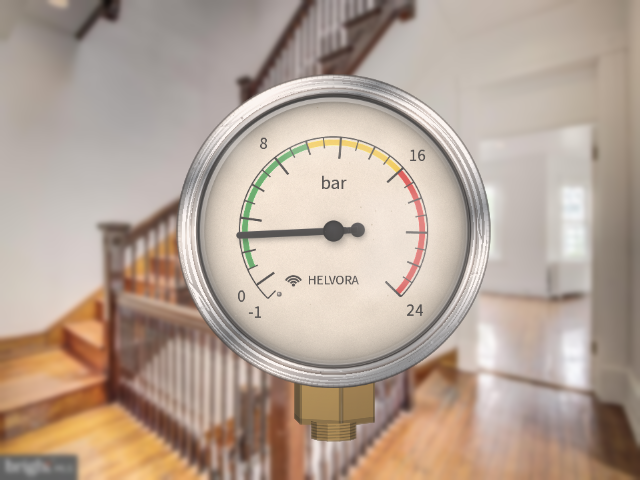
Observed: 3bar
